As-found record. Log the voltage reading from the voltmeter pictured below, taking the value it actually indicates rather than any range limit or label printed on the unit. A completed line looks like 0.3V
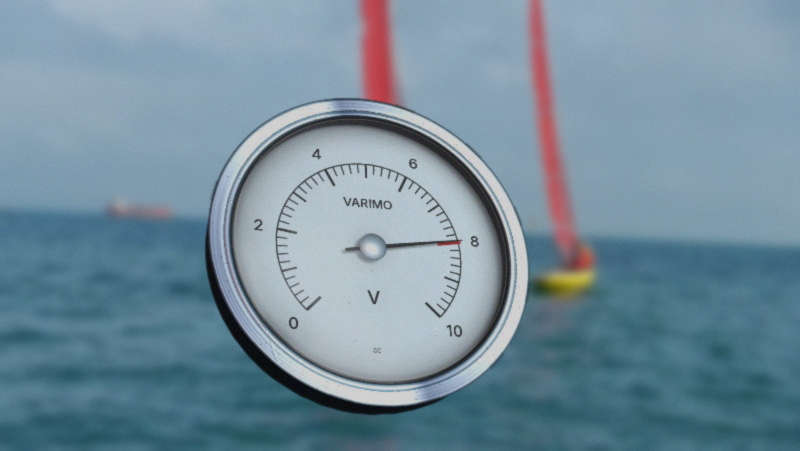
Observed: 8V
